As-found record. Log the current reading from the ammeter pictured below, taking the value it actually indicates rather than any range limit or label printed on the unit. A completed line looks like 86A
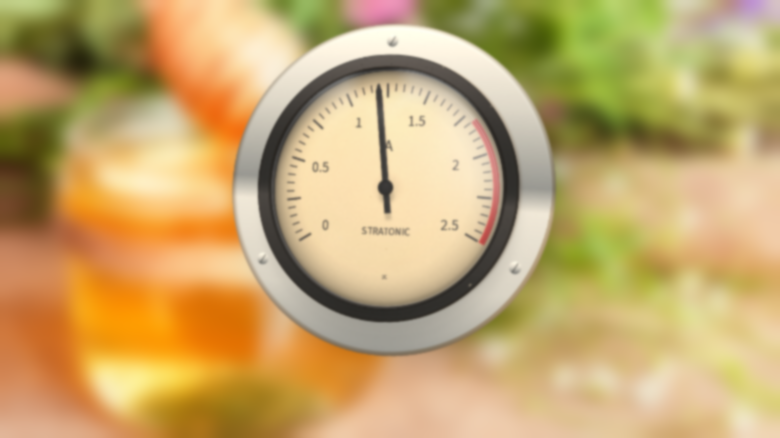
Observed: 1.2A
